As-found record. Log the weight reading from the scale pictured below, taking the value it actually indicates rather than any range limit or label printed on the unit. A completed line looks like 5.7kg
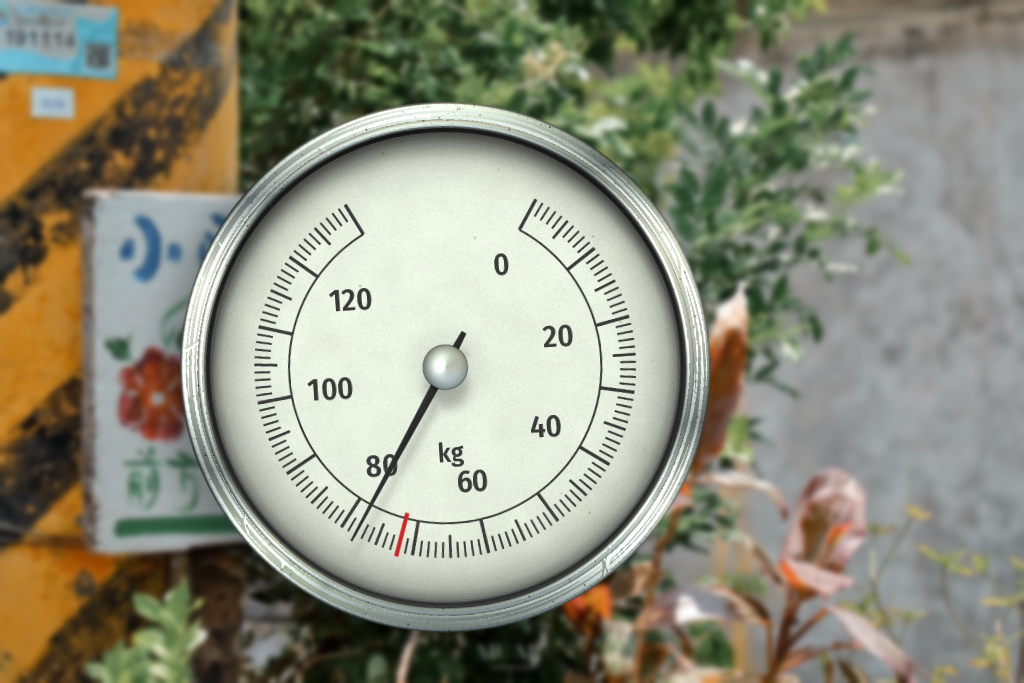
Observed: 78kg
